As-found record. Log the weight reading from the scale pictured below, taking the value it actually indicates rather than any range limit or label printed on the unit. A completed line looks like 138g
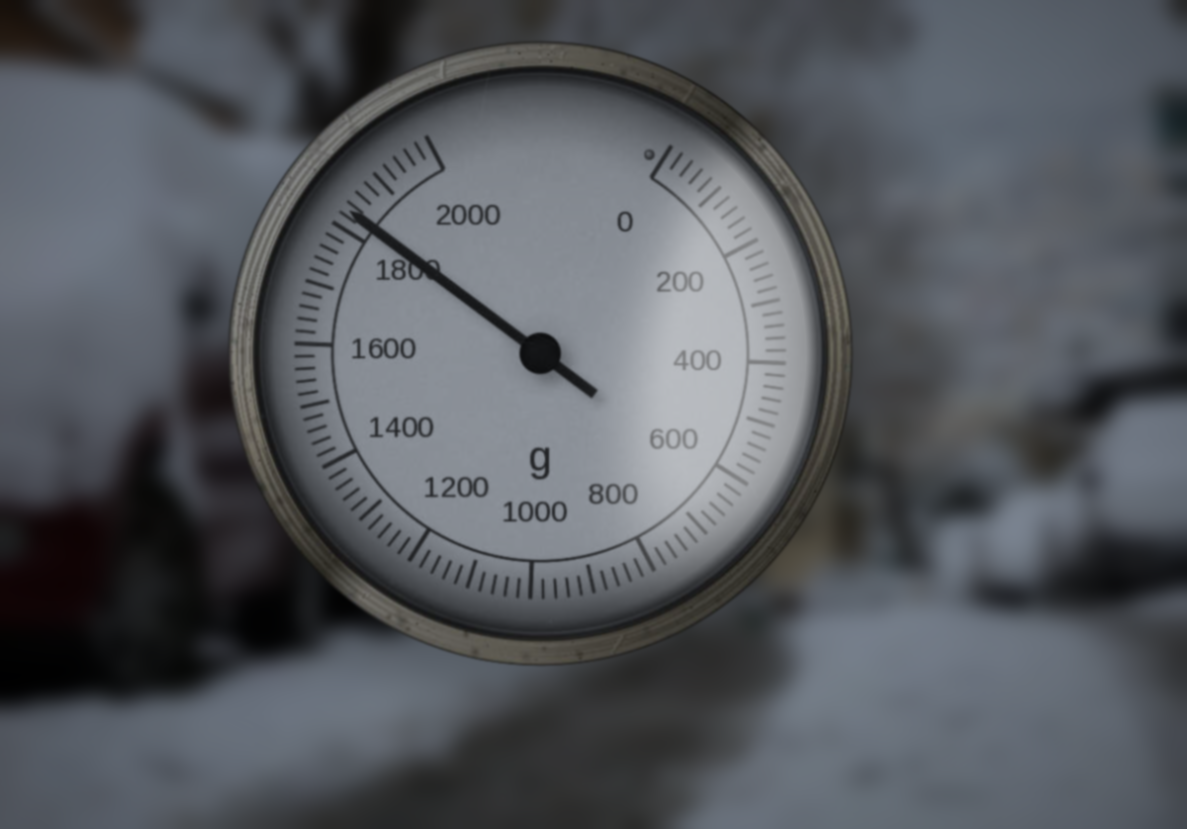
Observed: 1830g
